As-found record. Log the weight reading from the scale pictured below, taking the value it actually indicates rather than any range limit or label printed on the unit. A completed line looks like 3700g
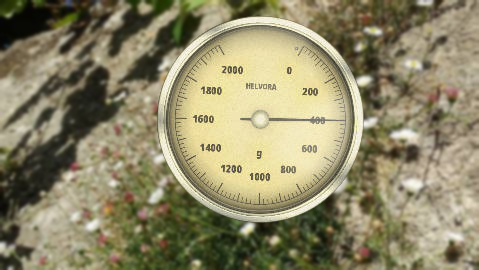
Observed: 400g
